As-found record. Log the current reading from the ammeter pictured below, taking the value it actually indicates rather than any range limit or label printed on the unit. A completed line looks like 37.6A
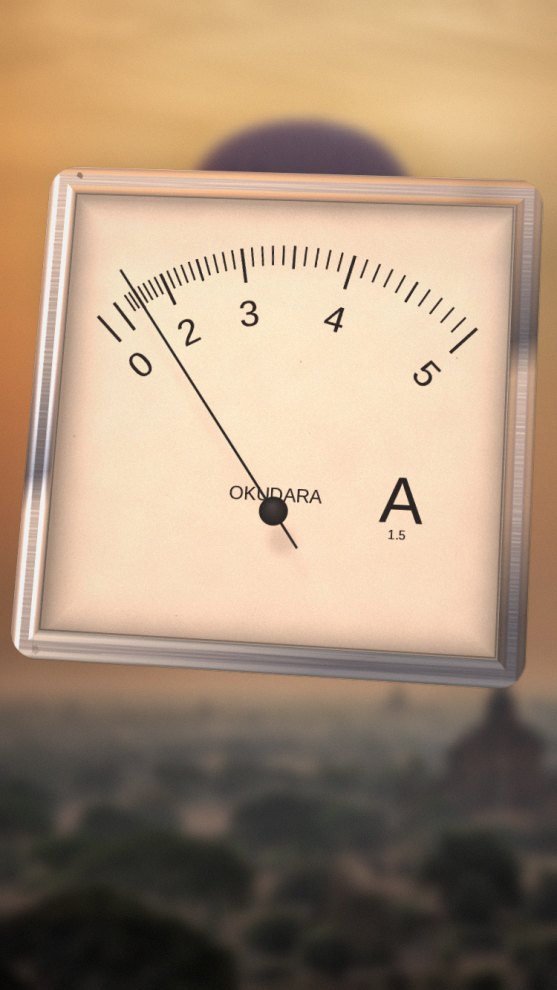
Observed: 1.5A
